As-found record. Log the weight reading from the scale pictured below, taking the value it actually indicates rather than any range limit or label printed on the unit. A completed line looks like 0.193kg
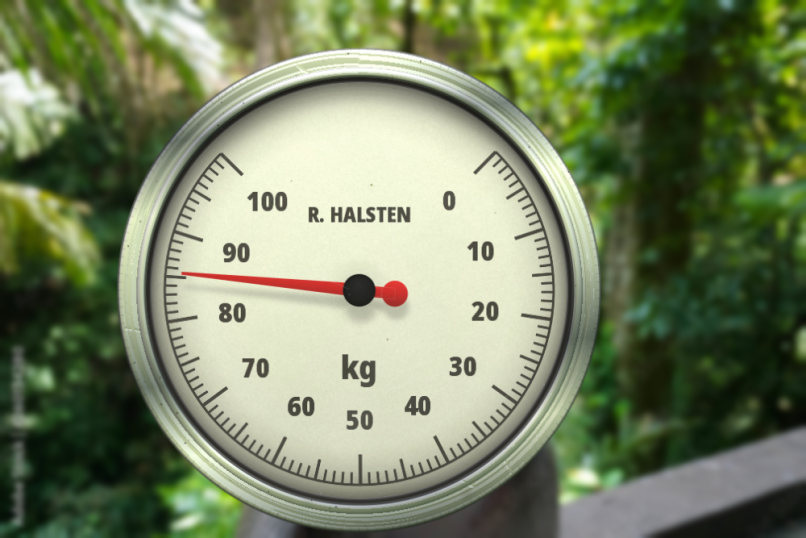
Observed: 85.5kg
